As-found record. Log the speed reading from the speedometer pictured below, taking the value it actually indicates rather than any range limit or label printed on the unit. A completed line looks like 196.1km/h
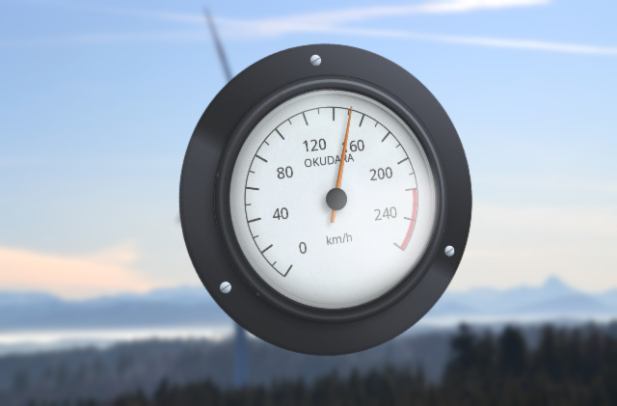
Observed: 150km/h
